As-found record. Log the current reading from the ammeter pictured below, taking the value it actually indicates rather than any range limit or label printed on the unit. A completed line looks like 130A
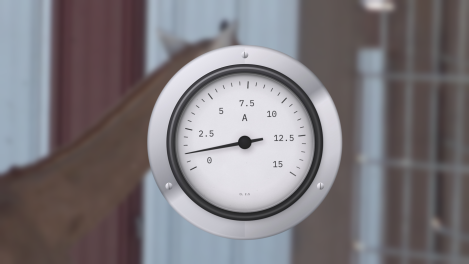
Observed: 1A
